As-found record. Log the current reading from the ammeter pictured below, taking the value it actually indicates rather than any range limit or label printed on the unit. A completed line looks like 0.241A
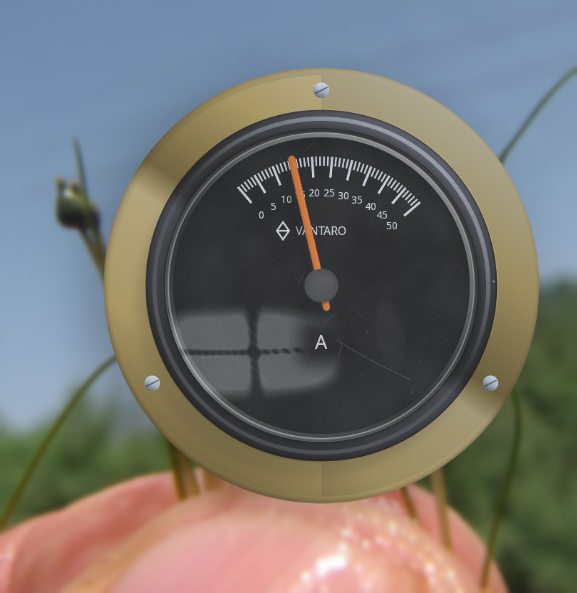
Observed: 15A
